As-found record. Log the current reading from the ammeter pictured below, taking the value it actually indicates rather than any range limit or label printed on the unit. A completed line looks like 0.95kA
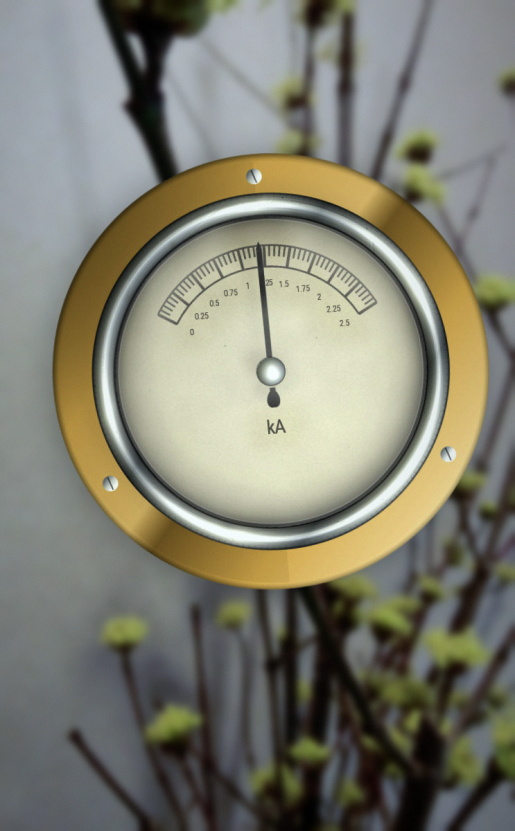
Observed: 1.2kA
